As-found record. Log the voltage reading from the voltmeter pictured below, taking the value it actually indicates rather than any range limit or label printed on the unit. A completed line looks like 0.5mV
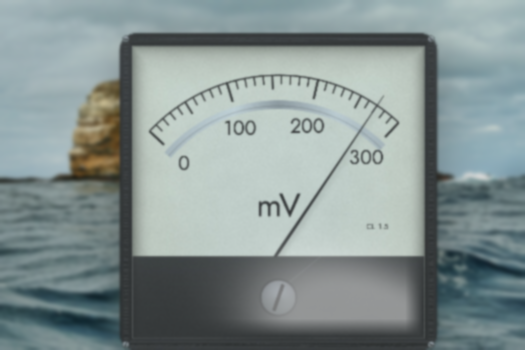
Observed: 270mV
